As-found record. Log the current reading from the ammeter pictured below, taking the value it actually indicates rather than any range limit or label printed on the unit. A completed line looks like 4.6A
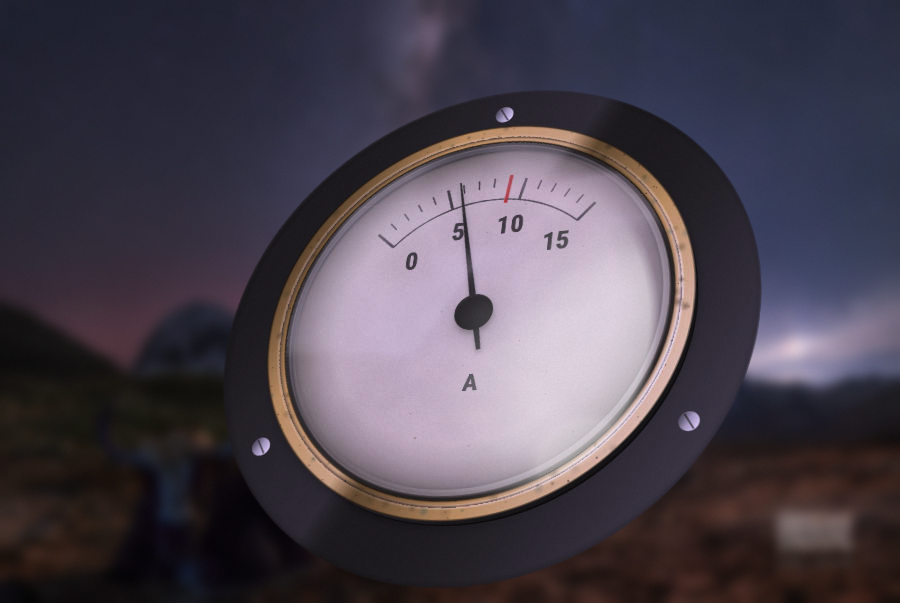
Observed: 6A
